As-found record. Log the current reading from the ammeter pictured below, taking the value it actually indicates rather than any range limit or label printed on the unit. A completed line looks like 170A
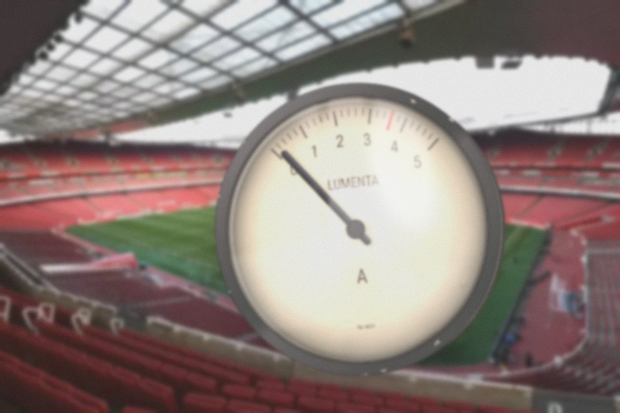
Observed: 0.2A
